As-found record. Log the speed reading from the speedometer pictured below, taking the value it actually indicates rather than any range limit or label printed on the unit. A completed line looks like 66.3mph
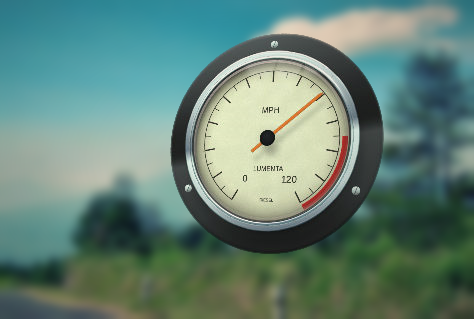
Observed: 80mph
